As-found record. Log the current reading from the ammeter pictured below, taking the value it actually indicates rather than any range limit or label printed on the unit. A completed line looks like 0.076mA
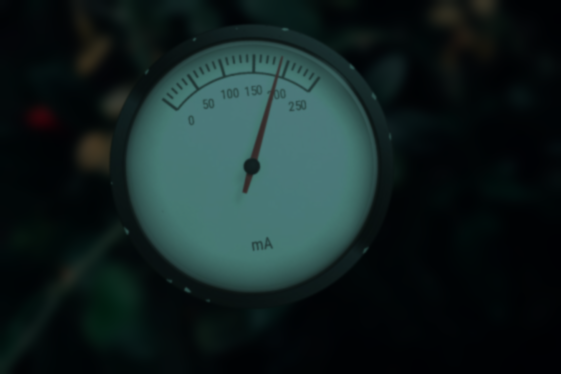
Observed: 190mA
